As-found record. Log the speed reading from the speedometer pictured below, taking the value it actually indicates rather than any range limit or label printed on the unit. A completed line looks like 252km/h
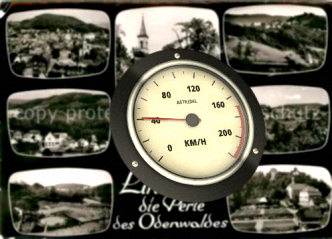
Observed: 40km/h
